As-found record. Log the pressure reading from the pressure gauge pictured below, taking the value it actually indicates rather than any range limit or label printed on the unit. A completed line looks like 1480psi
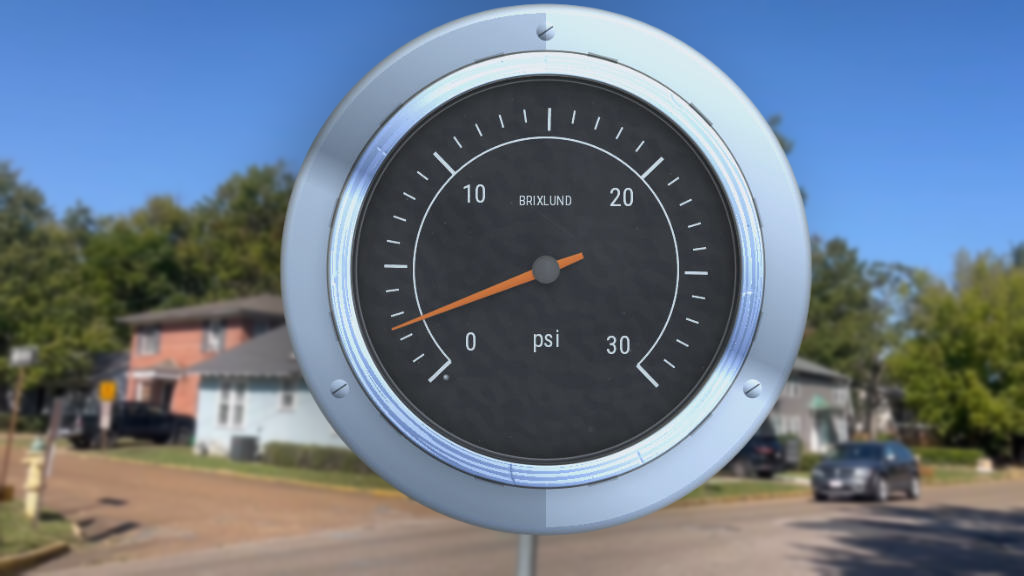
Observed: 2.5psi
